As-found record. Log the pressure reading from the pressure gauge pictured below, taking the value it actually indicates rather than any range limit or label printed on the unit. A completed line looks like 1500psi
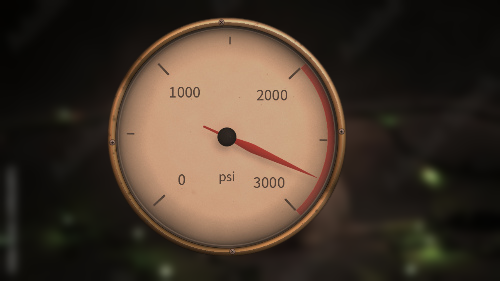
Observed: 2750psi
